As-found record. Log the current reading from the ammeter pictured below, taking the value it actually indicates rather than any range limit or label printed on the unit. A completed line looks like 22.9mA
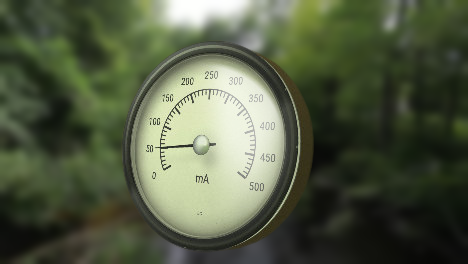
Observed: 50mA
